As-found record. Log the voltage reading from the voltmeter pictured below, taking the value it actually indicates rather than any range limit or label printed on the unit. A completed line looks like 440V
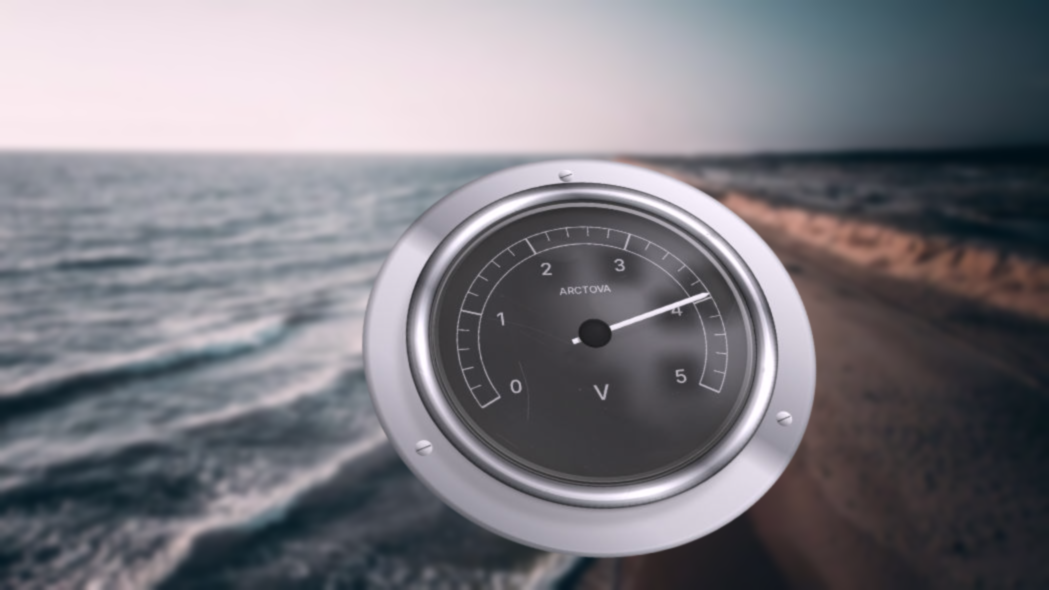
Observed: 4V
